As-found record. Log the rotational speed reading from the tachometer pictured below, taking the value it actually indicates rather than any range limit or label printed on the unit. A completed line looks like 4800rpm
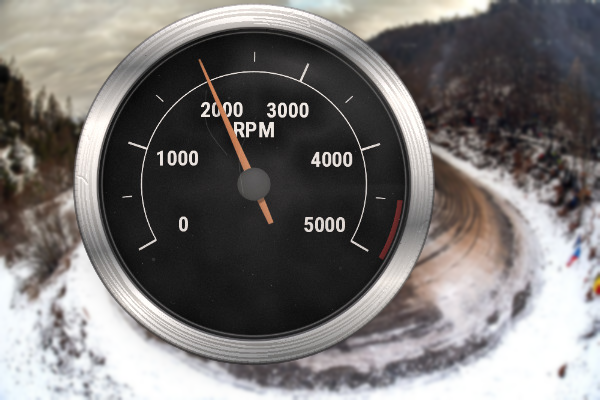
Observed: 2000rpm
